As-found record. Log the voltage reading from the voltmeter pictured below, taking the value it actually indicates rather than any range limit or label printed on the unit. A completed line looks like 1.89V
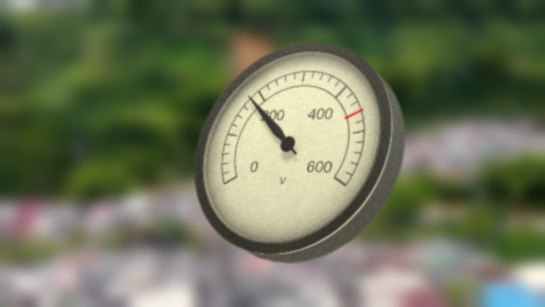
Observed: 180V
